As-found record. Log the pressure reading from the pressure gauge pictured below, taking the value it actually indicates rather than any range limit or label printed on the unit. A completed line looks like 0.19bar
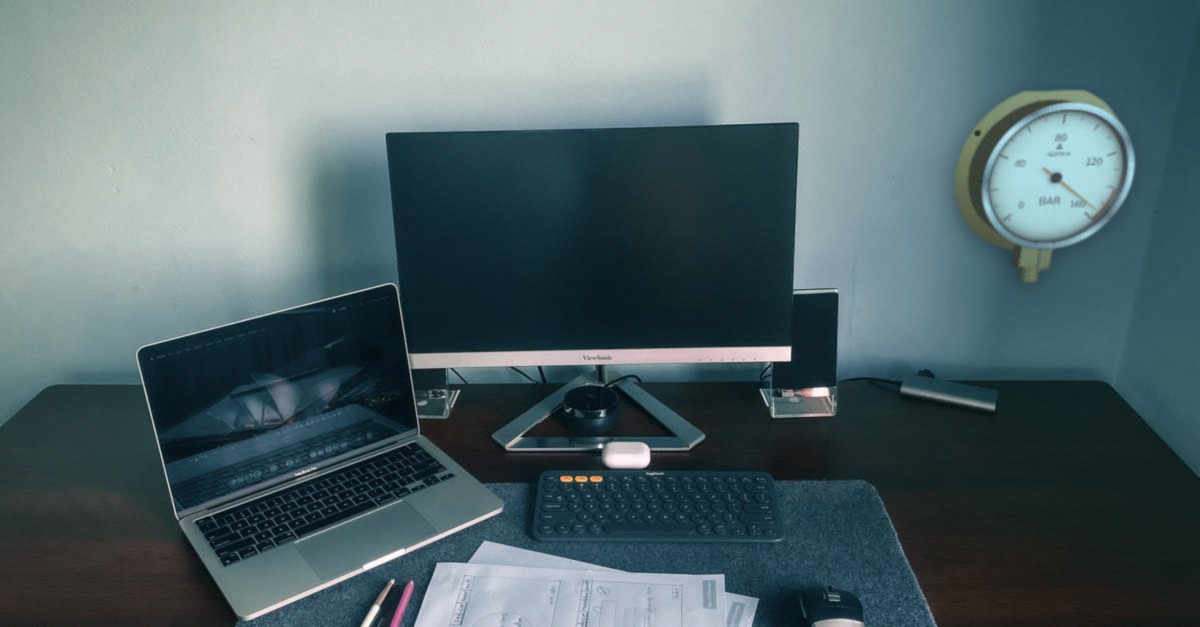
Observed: 155bar
